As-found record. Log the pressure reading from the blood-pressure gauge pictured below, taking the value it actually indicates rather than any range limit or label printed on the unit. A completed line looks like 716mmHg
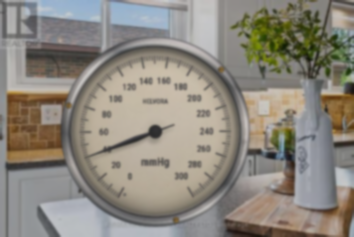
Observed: 40mmHg
